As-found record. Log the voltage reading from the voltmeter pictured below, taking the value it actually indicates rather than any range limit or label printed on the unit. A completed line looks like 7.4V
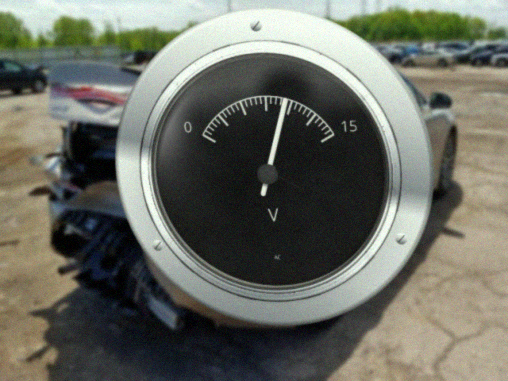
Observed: 9.5V
